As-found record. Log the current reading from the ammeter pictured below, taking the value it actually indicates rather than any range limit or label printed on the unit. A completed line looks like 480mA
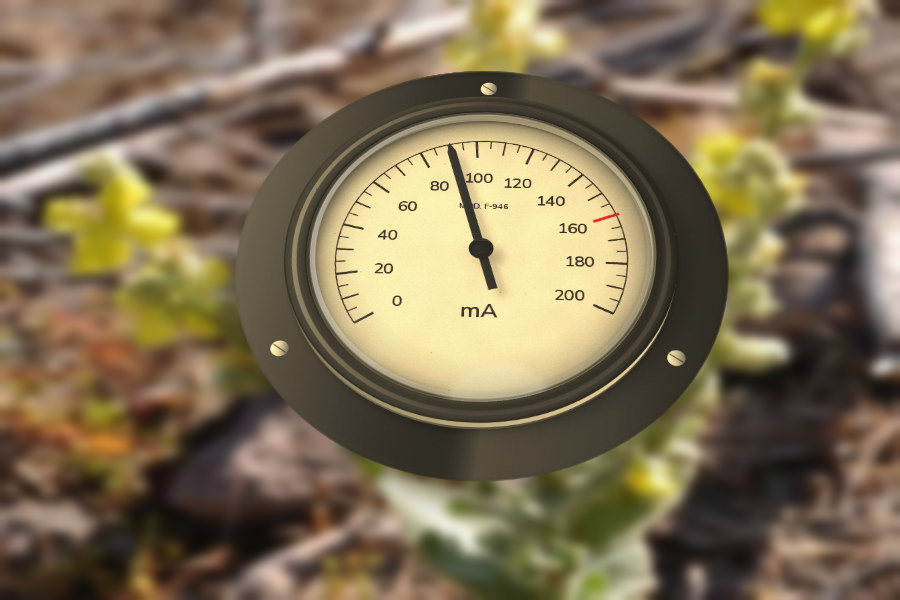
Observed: 90mA
